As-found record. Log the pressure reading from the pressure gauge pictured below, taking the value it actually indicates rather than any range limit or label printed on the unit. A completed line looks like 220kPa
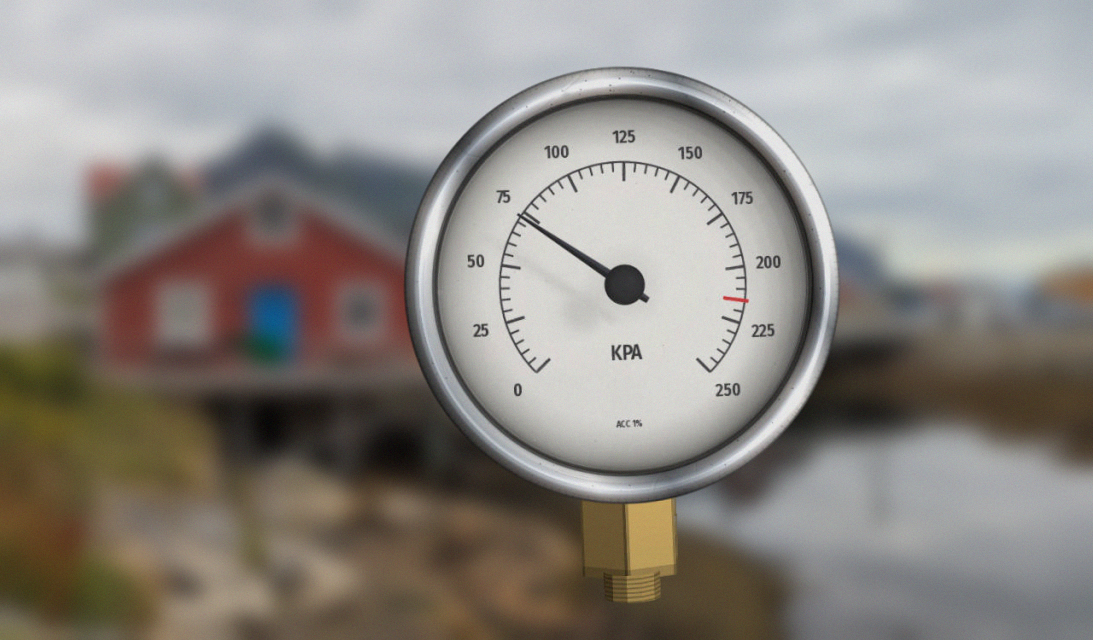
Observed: 72.5kPa
